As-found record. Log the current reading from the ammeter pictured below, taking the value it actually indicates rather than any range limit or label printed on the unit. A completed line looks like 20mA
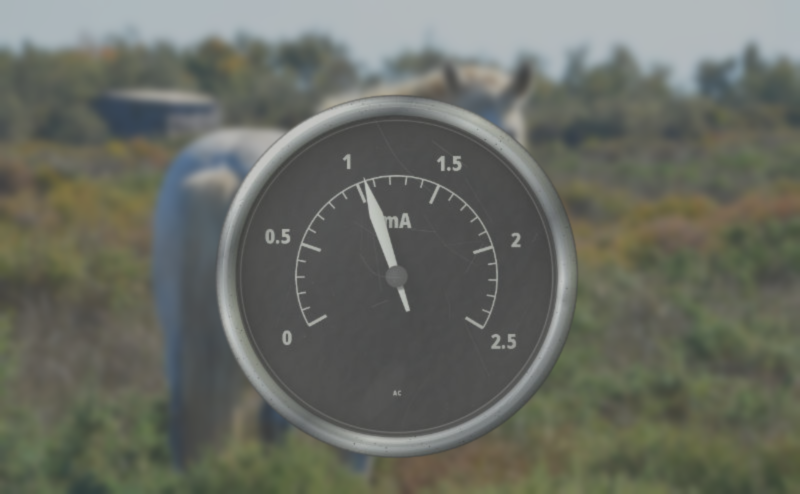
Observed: 1.05mA
